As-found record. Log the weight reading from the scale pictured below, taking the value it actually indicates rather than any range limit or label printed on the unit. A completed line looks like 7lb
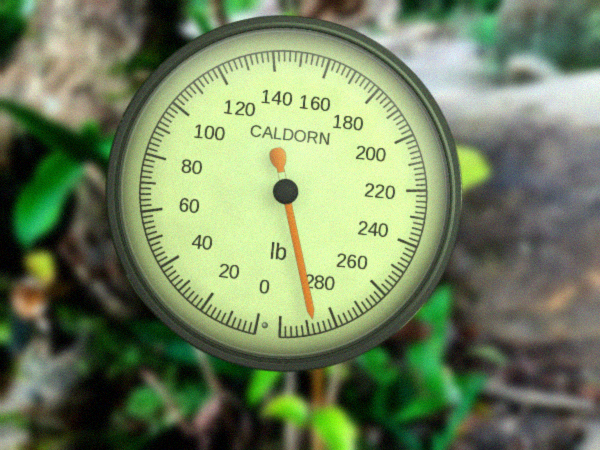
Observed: 288lb
